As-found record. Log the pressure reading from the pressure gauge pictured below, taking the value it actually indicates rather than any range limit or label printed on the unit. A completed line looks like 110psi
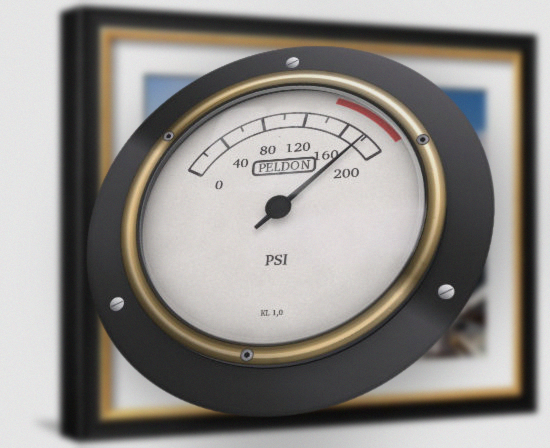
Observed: 180psi
